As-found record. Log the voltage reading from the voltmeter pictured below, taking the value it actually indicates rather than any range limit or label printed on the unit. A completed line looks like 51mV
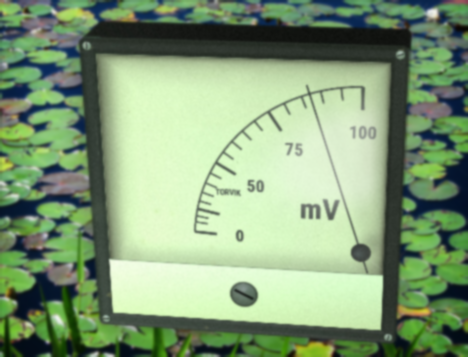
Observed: 87.5mV
